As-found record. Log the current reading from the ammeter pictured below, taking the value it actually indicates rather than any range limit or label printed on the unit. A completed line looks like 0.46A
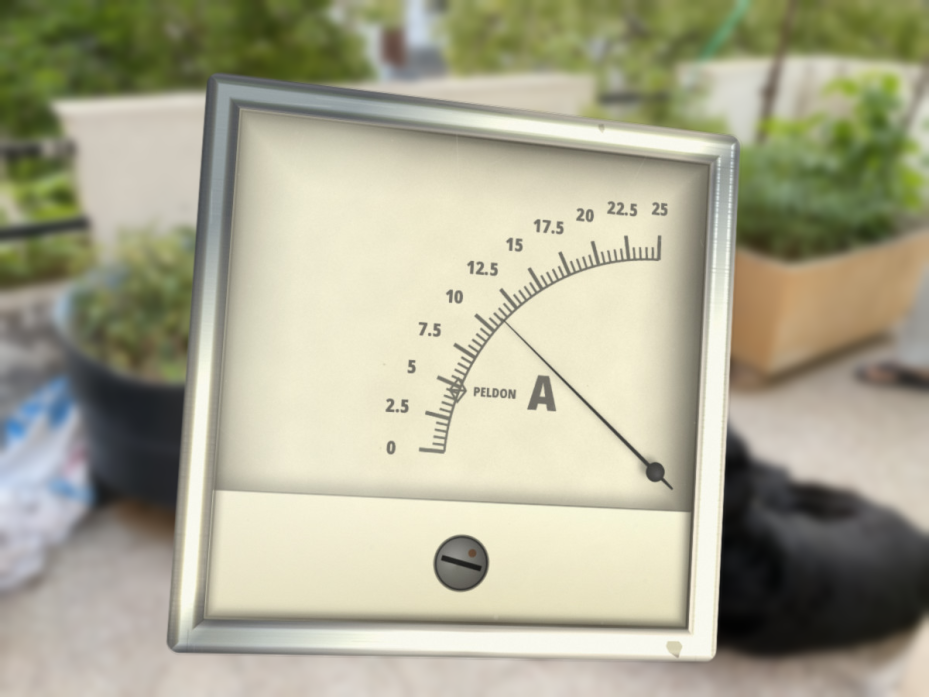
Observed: 11A
